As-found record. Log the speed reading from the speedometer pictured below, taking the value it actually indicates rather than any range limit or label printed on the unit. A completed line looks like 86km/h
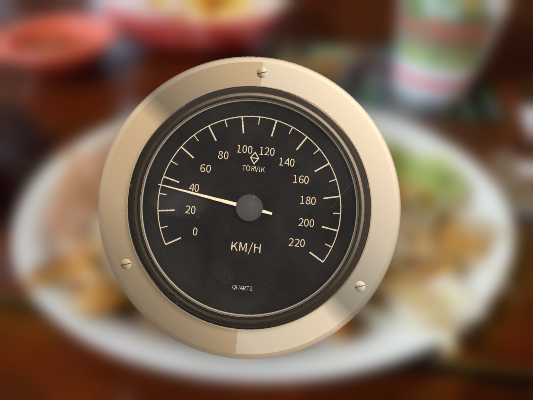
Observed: 35km/h
